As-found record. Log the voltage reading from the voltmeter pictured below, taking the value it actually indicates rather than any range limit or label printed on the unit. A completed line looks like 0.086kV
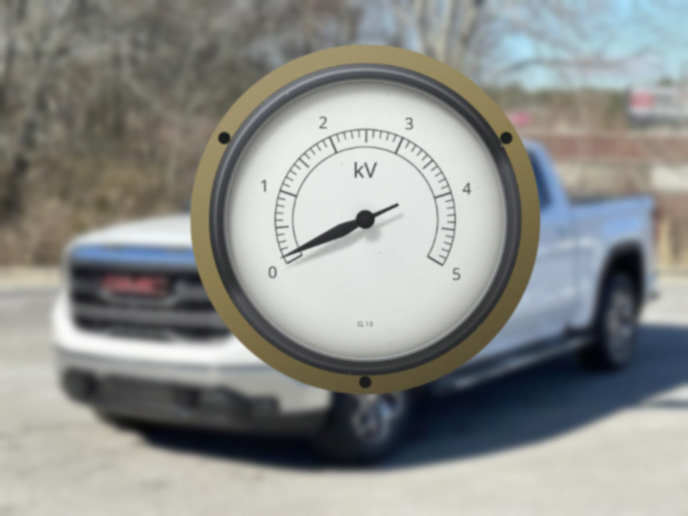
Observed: 0.1kV
